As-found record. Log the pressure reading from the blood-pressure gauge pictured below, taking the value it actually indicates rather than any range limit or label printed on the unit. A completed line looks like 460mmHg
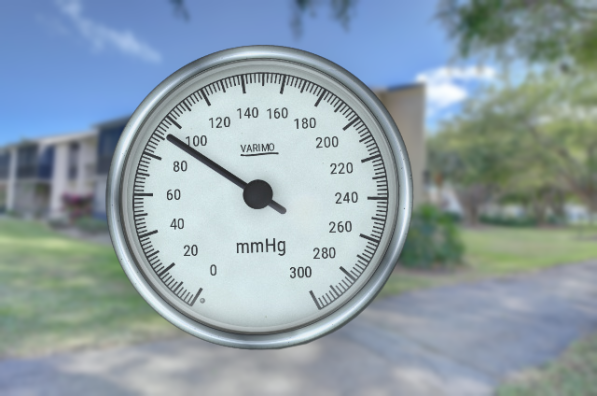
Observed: 92mmHg
